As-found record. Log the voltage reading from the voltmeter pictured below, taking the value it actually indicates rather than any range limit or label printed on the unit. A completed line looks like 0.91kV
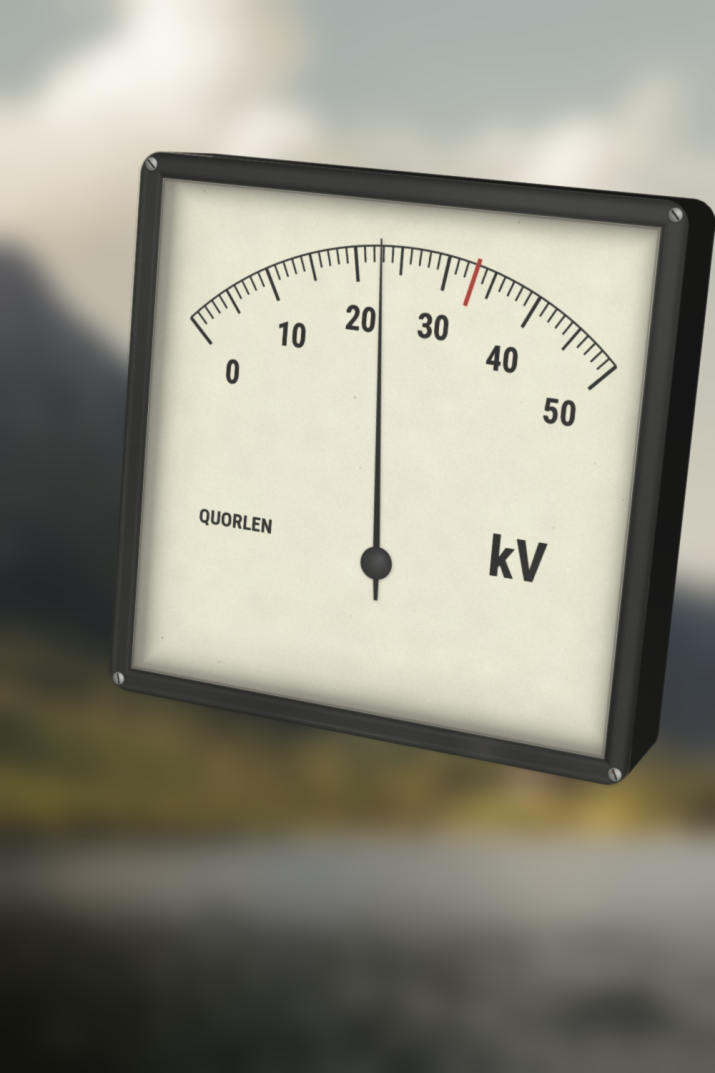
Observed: 23kV
